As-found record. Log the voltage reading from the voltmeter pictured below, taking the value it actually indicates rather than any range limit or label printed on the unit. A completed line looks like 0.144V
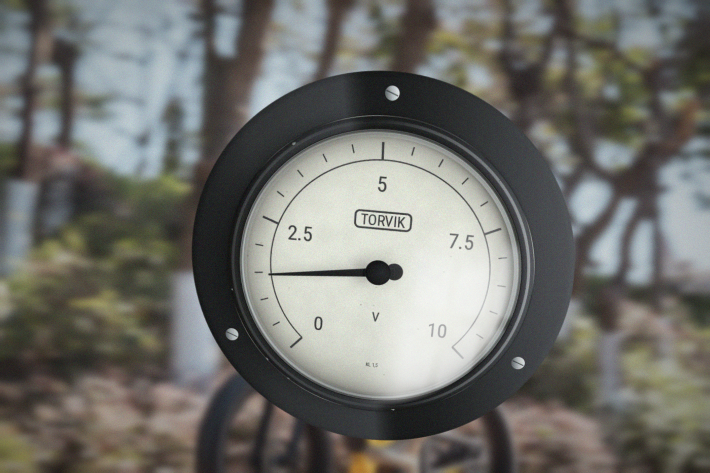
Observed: 1.5V
